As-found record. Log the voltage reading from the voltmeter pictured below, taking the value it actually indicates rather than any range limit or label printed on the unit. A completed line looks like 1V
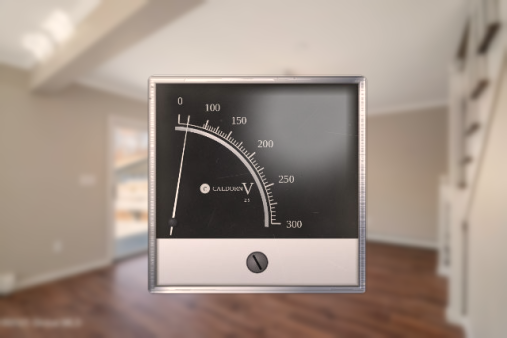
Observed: 50V
